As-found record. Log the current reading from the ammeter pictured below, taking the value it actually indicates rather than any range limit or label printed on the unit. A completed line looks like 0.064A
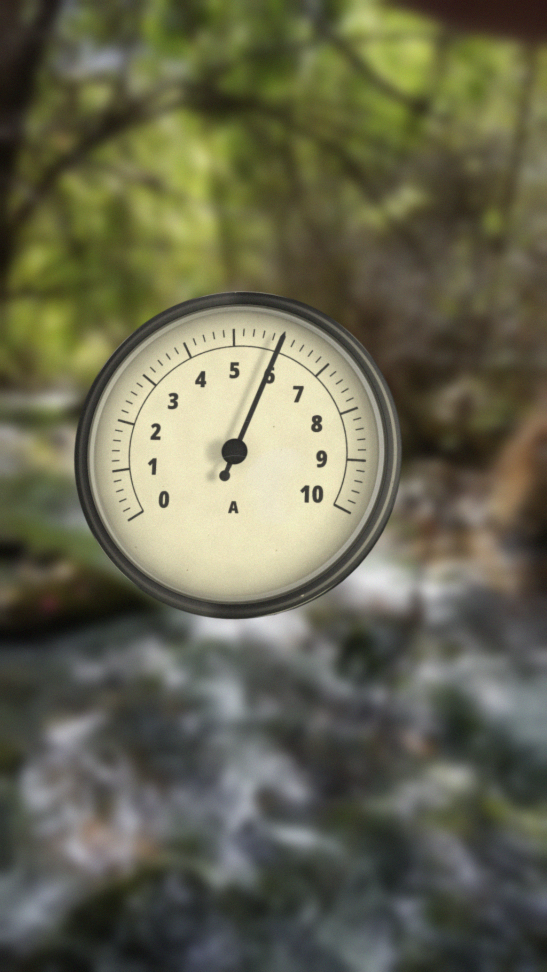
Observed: 6A
